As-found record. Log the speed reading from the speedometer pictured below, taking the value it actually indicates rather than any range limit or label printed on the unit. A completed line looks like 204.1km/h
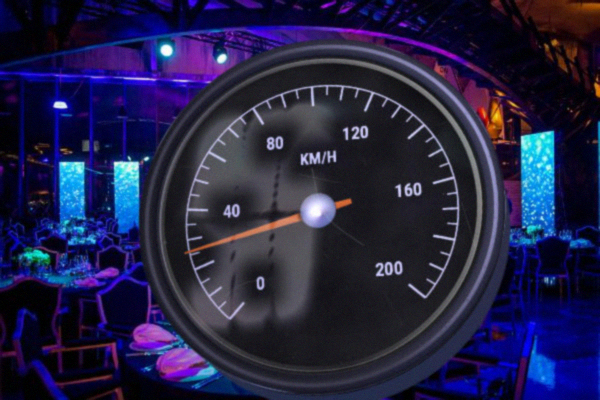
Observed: 25km/h
